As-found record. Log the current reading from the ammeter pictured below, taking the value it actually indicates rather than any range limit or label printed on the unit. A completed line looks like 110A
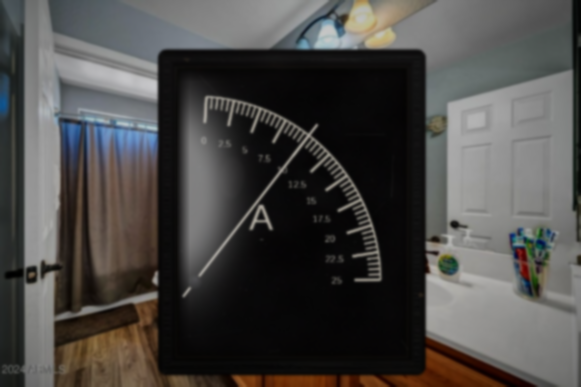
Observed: 10A
